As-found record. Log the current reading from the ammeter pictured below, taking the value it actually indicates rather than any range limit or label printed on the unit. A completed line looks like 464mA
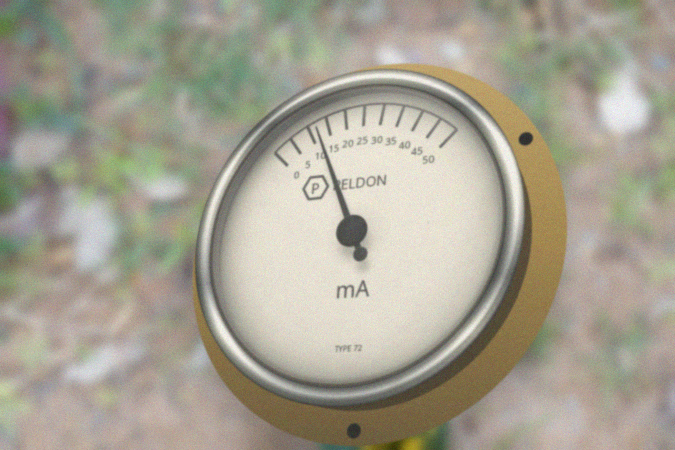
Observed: 12.5mA
